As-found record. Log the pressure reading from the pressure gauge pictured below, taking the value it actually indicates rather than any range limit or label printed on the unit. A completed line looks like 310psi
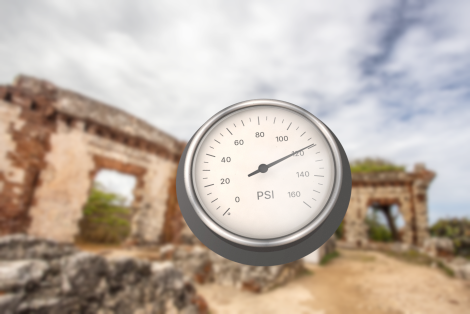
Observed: 120psi
